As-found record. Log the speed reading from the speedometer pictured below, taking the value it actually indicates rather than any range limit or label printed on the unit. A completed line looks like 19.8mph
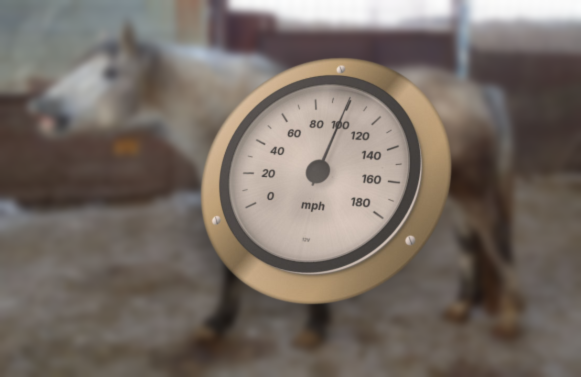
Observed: 100mph
